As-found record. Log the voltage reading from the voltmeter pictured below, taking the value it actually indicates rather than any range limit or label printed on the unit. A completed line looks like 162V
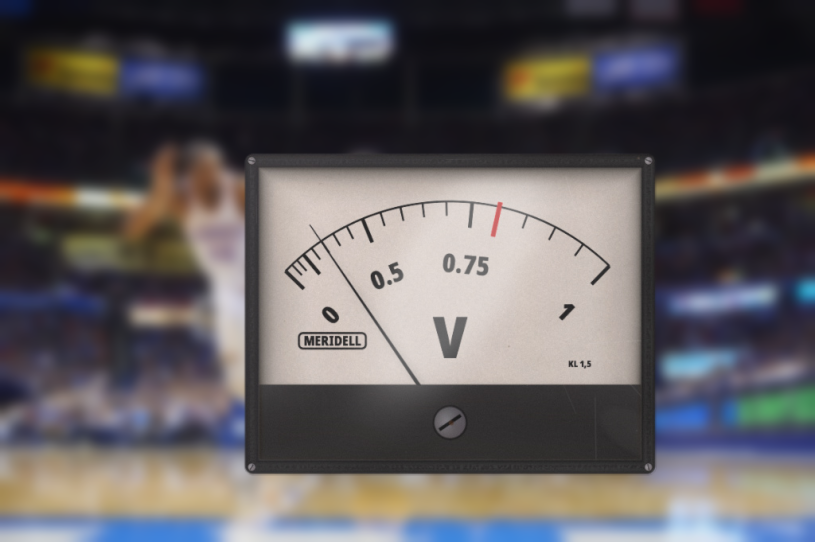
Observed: 0.35V
